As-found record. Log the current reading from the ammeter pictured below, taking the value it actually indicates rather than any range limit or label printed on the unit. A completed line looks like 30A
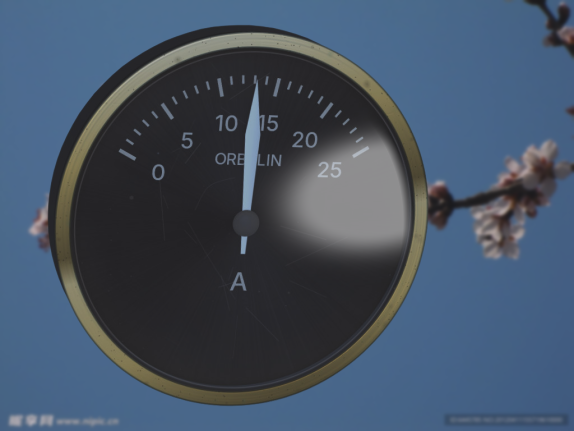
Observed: 13A
